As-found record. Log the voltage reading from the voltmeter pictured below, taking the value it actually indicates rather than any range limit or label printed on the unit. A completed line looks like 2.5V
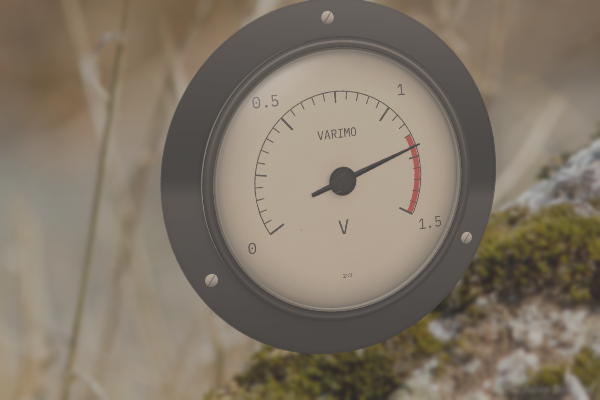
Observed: 1.2V
